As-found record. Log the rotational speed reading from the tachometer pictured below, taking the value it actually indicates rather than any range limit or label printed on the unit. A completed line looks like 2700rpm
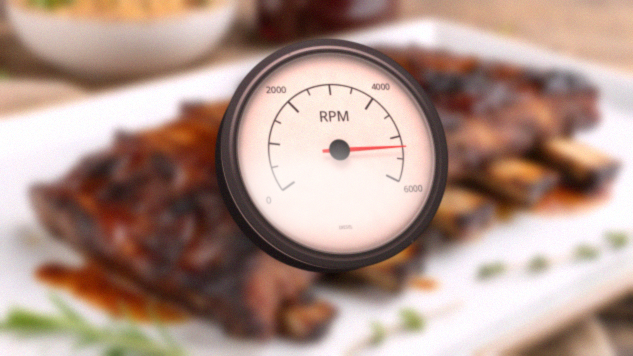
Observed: 5250rpm
